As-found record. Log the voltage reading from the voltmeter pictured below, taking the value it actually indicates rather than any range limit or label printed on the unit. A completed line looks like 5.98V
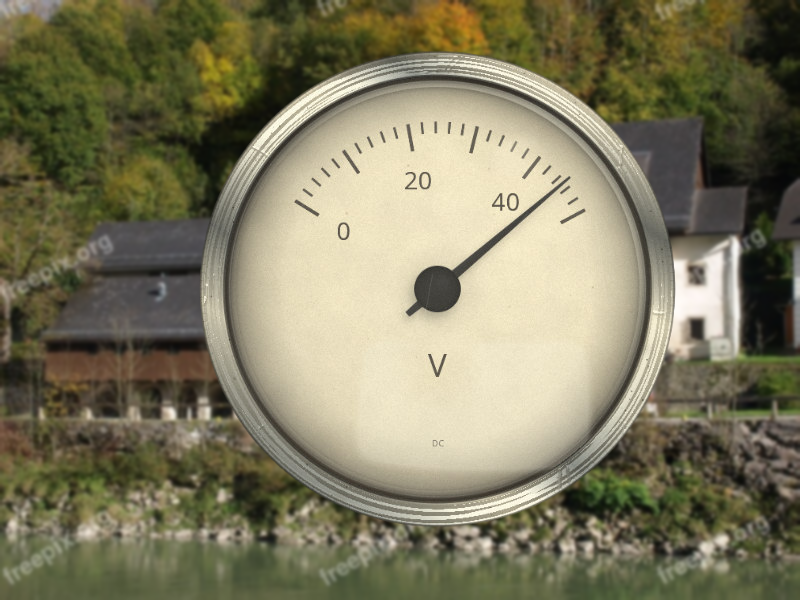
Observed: 45V
